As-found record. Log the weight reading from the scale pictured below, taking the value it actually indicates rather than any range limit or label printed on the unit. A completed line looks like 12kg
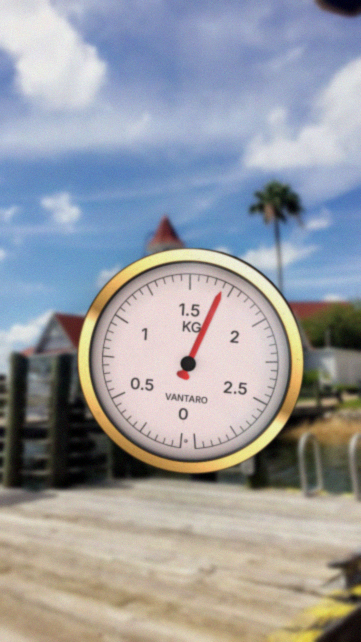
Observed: 1.7kg
